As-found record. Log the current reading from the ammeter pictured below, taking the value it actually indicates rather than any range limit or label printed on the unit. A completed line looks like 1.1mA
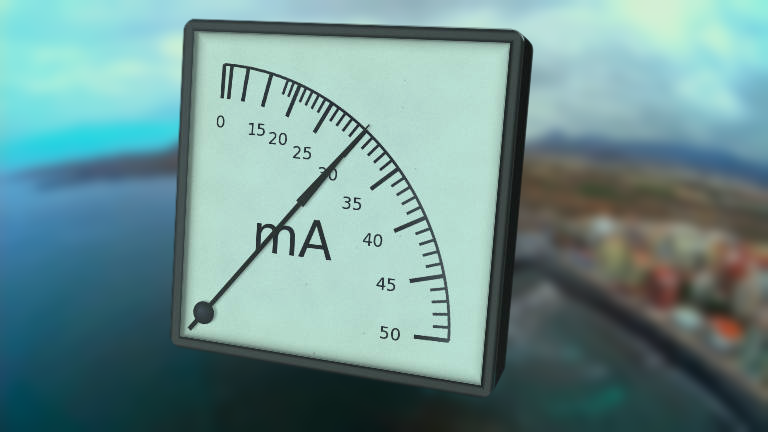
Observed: 30mA
